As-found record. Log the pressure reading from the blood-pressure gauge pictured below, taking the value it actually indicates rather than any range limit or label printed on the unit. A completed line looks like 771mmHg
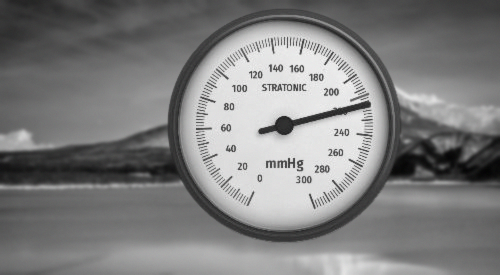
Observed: 220mmHg
